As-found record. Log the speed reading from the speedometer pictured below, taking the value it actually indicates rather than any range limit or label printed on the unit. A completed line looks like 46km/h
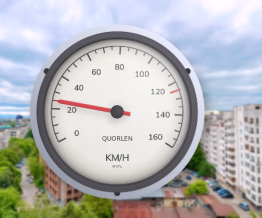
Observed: 25km/h
